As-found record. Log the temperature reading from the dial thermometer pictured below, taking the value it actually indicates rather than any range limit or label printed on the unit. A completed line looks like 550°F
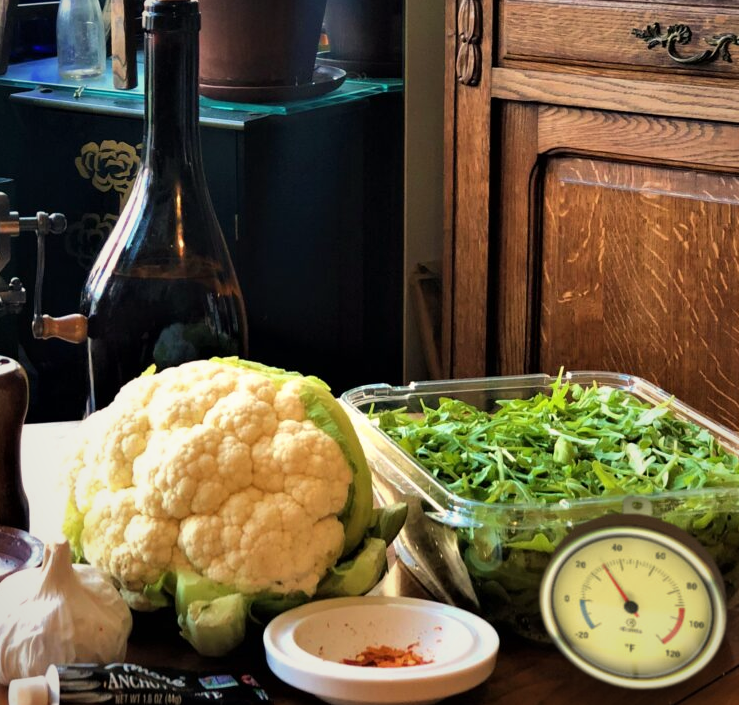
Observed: 30°F
